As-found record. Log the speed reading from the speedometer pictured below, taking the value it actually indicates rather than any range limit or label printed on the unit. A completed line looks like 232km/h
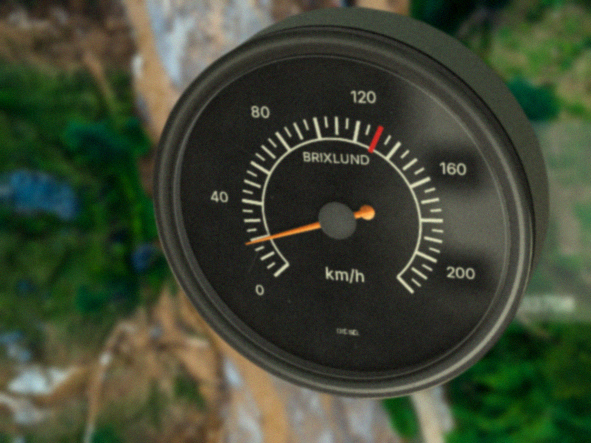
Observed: 20km/h
